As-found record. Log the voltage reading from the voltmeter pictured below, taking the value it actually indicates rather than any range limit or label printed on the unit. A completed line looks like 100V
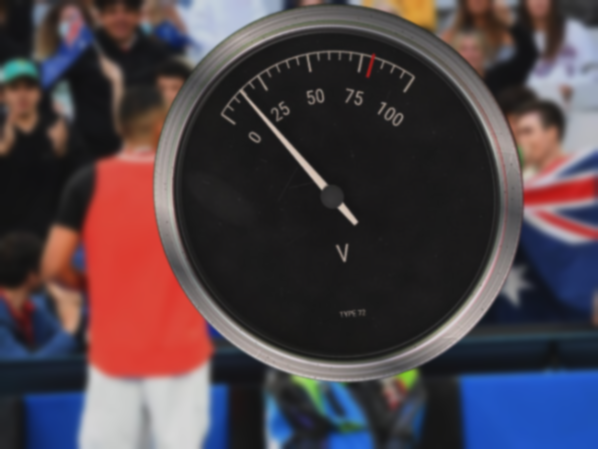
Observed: 15V
